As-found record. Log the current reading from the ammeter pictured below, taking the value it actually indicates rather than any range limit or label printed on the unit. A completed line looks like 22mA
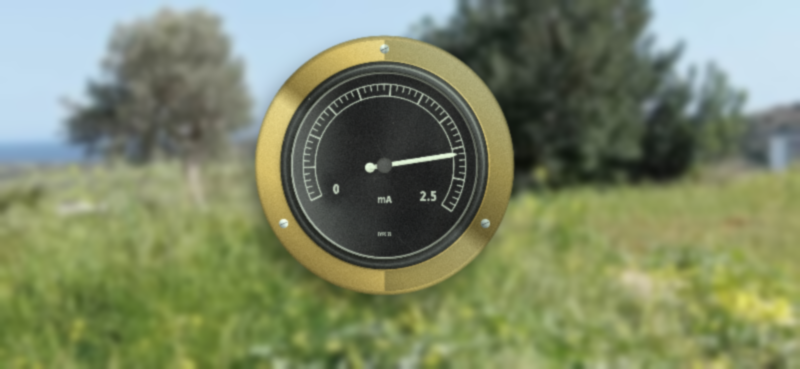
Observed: 2.05mA
